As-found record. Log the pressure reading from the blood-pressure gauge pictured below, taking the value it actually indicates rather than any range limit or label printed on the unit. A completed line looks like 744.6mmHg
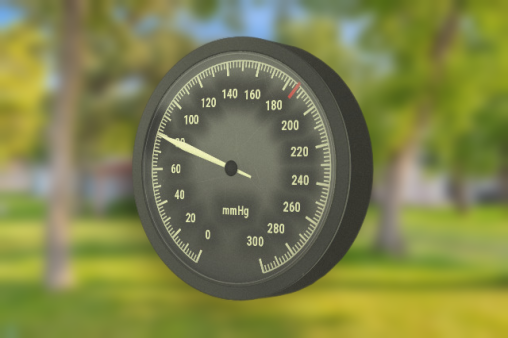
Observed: 80mmHg
